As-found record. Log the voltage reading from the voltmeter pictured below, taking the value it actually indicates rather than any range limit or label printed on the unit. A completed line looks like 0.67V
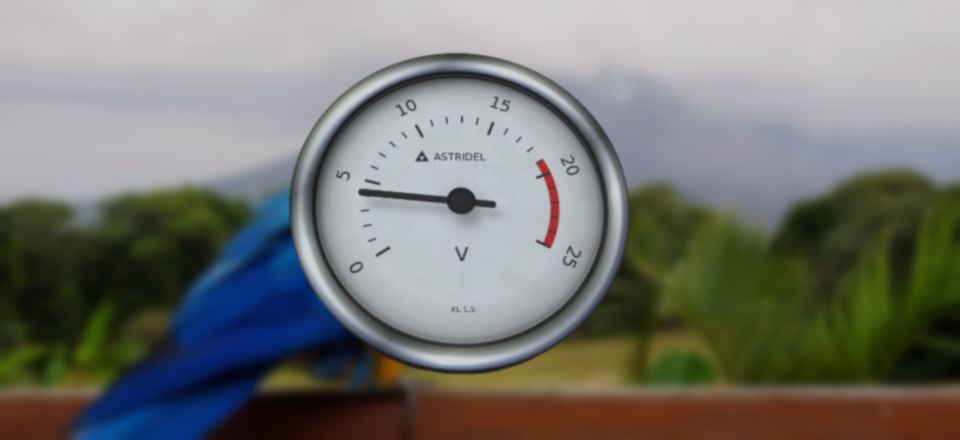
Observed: 4V
